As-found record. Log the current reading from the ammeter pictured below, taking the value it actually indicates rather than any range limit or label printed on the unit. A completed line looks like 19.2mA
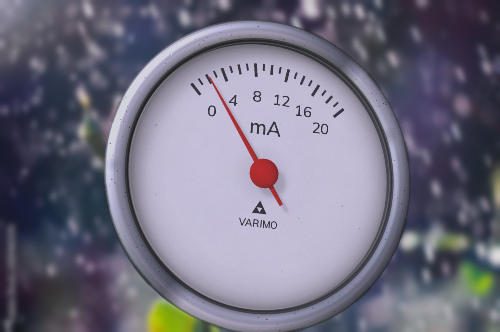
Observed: 2mA
